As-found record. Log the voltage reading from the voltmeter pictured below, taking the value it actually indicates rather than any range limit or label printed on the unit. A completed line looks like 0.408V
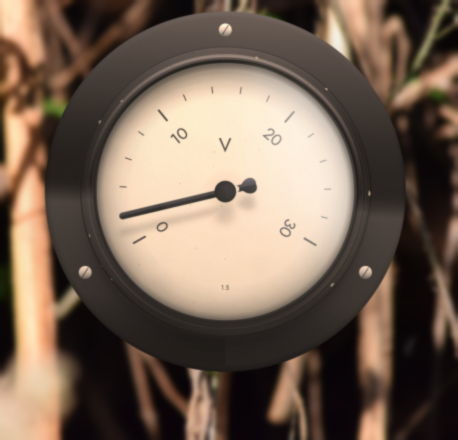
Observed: 2V
